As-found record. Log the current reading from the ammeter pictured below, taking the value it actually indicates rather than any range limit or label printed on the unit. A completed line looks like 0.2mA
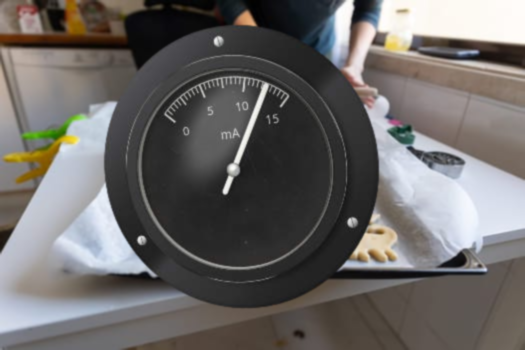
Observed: 12.5mA
